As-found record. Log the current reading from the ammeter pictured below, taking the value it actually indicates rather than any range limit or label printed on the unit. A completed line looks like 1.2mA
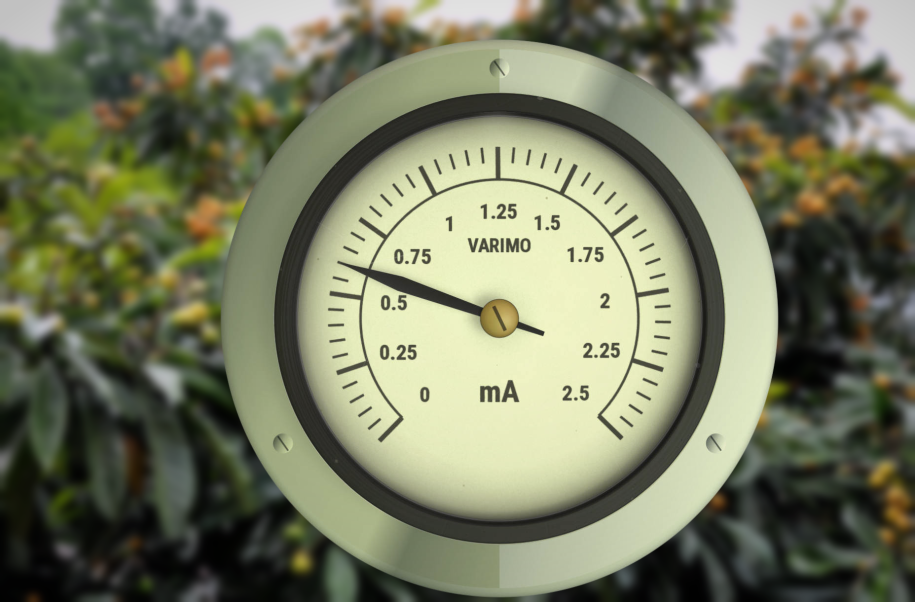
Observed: 0.6mA
